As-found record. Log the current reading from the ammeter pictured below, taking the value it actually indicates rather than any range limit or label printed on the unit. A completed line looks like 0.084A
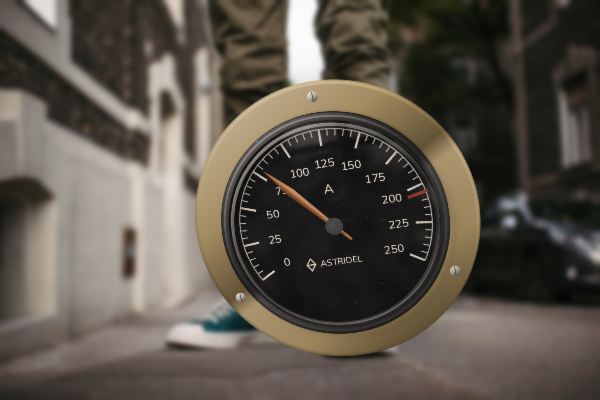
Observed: 80A
